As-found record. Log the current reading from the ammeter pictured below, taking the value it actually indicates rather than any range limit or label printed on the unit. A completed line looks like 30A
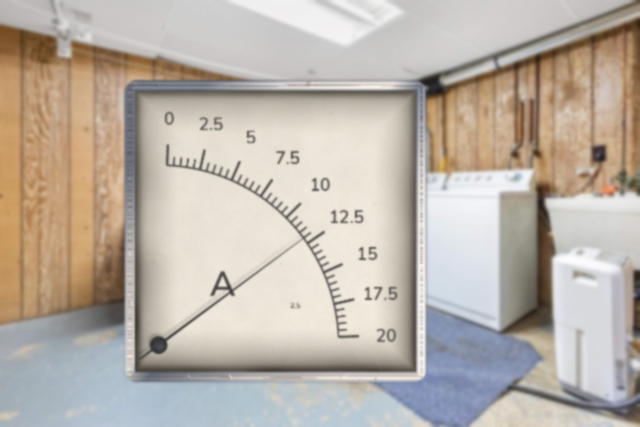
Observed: 12A
